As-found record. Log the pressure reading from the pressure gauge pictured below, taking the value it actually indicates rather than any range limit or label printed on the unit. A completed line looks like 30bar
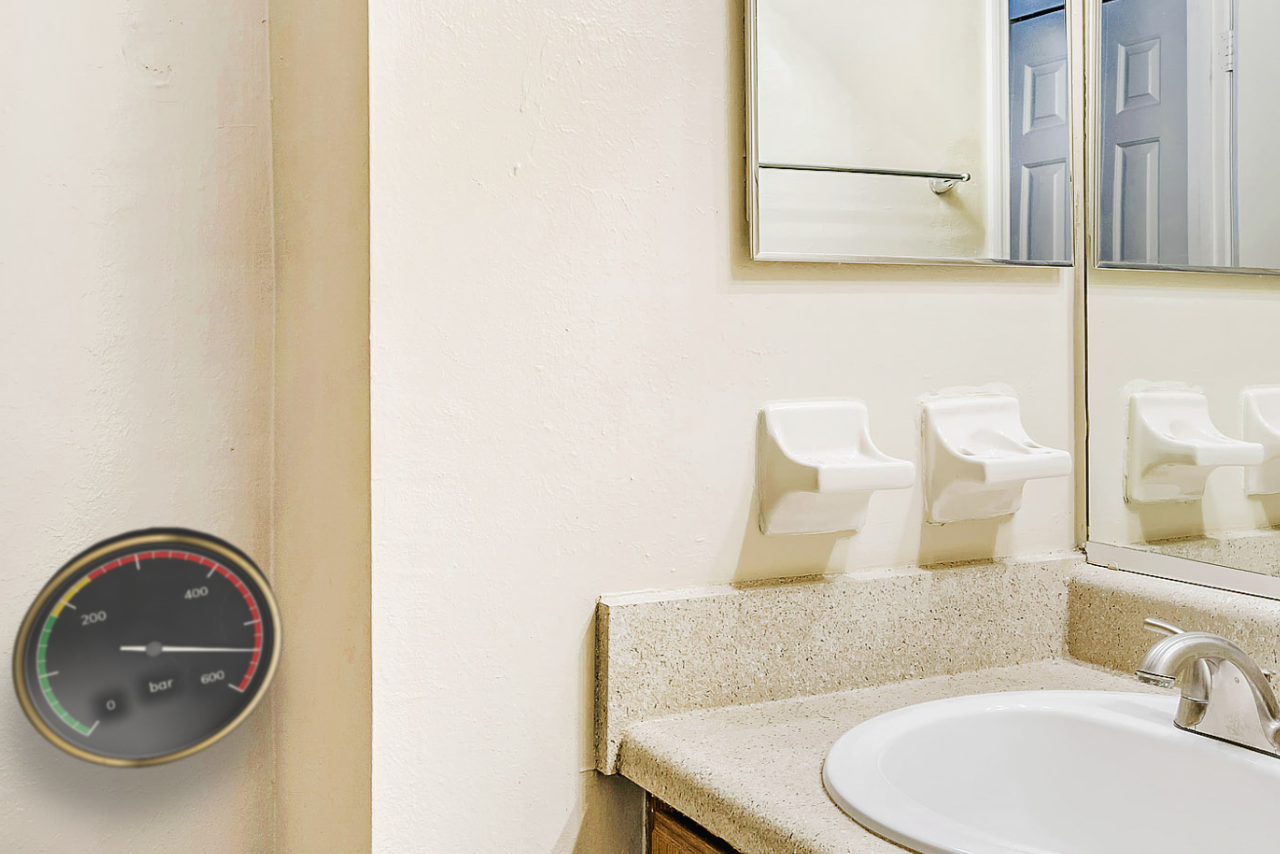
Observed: 540bar
